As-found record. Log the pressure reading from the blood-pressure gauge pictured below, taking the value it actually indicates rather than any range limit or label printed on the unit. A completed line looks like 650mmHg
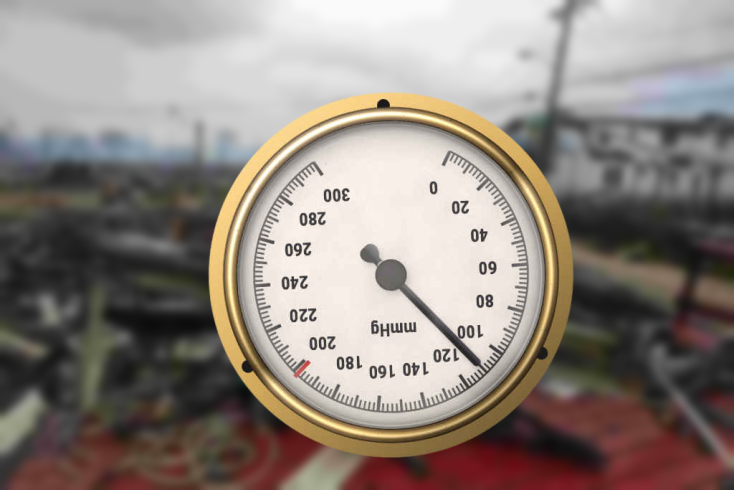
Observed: 110mmHg
